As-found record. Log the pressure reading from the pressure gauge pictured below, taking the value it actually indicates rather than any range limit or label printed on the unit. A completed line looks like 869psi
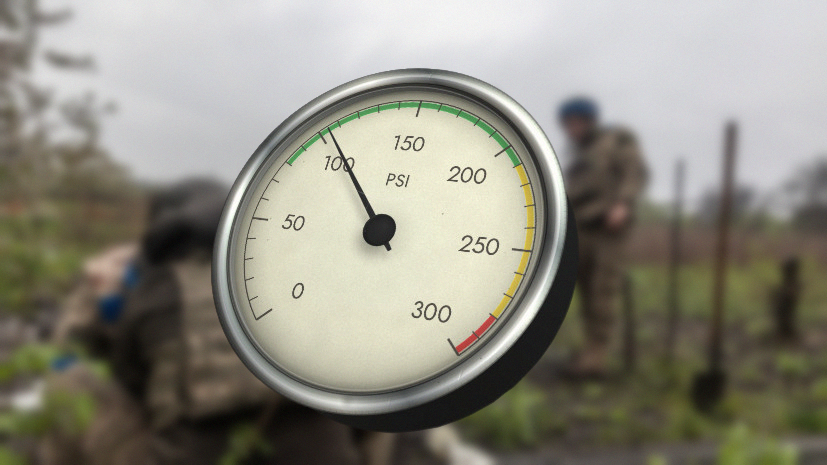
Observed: 105psi
